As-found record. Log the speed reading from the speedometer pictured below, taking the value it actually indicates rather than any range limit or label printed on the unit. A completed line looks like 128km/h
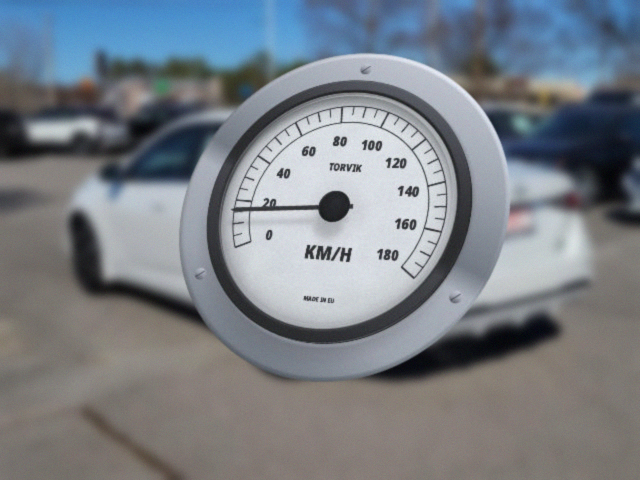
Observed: 15km/h
